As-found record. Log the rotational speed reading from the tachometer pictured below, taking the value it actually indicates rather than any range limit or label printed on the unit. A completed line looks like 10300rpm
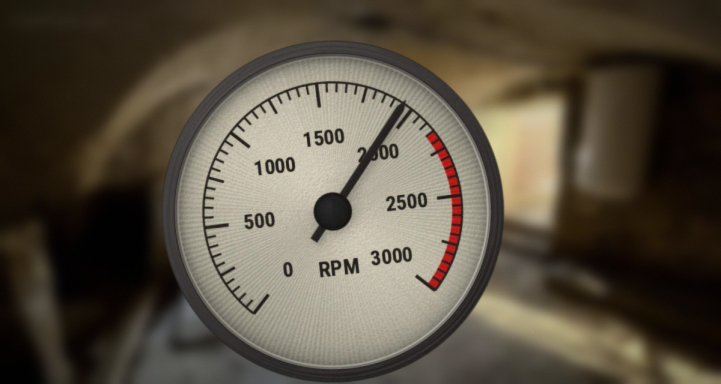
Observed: 1950rpm
